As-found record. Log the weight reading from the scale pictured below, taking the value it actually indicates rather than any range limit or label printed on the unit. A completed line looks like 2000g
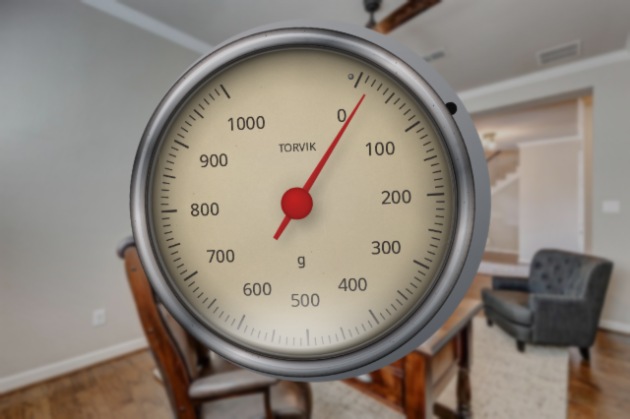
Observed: 20g
